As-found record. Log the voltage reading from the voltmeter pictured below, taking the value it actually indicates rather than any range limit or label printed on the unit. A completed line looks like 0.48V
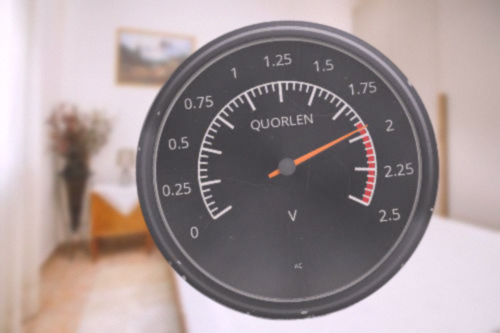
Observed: 1.95V
